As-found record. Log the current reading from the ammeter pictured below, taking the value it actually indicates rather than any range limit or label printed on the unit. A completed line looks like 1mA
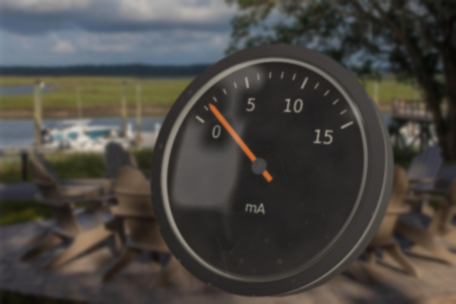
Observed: 1.5mA
